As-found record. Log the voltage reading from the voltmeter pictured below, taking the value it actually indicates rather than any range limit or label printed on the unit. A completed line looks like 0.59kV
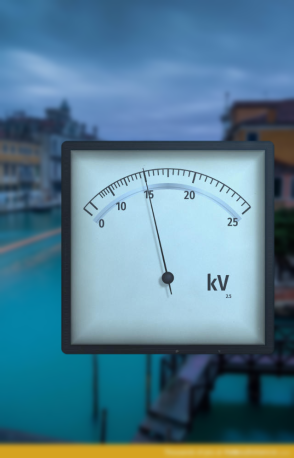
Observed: 15kV
